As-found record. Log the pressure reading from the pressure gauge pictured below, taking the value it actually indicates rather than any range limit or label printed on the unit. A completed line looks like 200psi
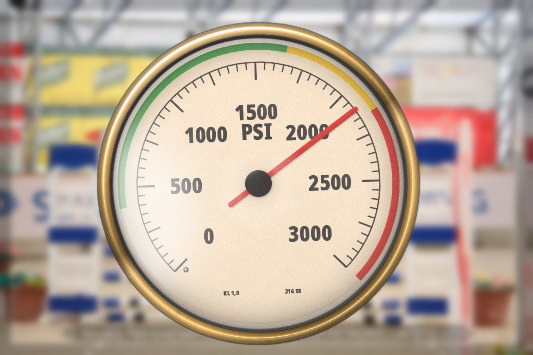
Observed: 2100psi
